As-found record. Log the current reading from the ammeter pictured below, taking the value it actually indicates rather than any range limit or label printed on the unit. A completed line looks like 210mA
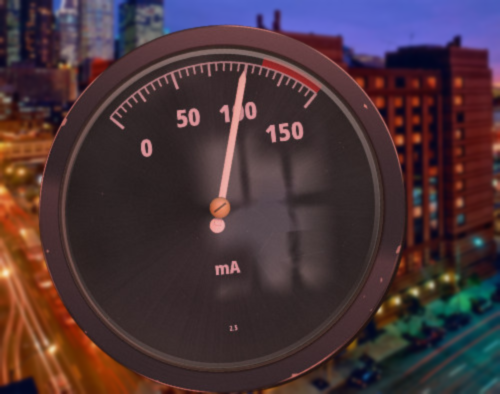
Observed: 100mA
